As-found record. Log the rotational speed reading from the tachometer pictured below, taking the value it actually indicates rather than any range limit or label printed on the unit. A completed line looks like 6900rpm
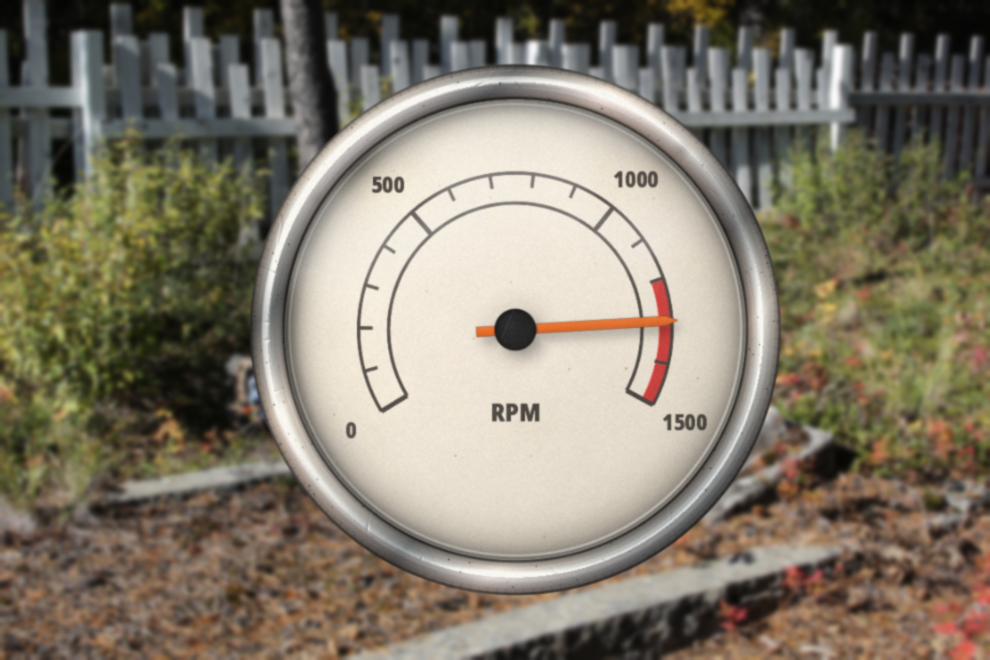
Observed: 1300rpm
